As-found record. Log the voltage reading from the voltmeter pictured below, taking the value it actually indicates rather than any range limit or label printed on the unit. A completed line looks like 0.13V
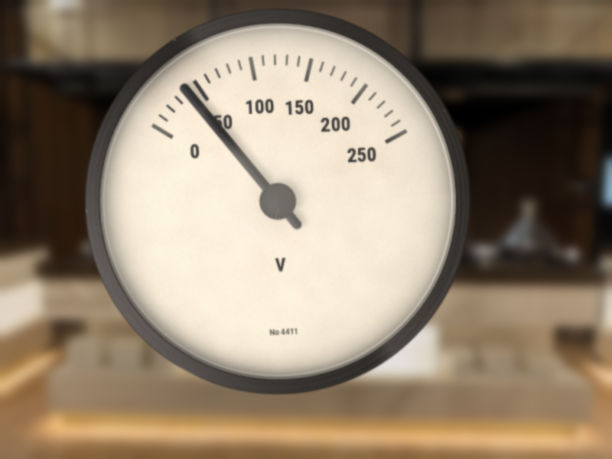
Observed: 40V
